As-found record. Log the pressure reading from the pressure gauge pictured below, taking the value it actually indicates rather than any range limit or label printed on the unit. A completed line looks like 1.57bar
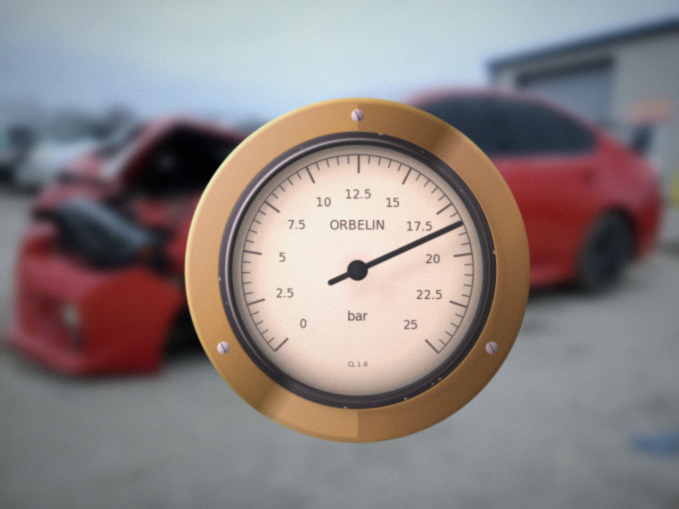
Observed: 18.5bar
